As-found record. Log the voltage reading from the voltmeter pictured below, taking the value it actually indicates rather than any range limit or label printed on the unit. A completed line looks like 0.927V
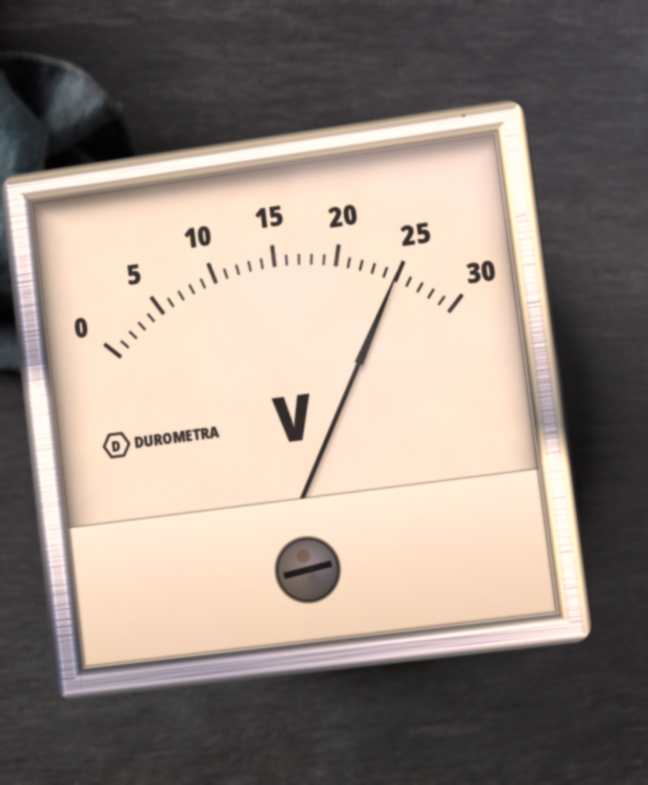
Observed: 25V
